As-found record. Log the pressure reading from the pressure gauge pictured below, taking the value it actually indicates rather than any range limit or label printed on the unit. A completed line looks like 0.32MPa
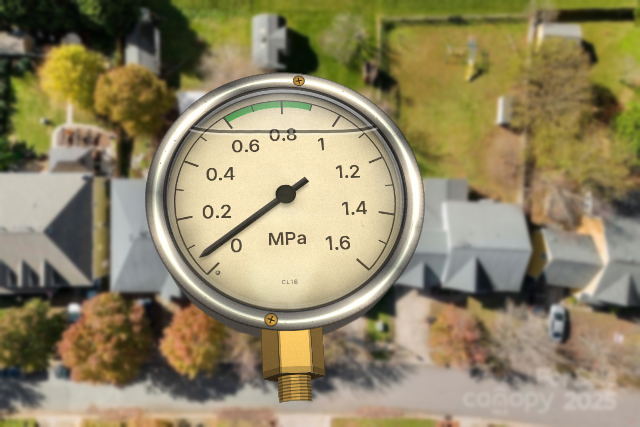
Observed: 0.05MPa
